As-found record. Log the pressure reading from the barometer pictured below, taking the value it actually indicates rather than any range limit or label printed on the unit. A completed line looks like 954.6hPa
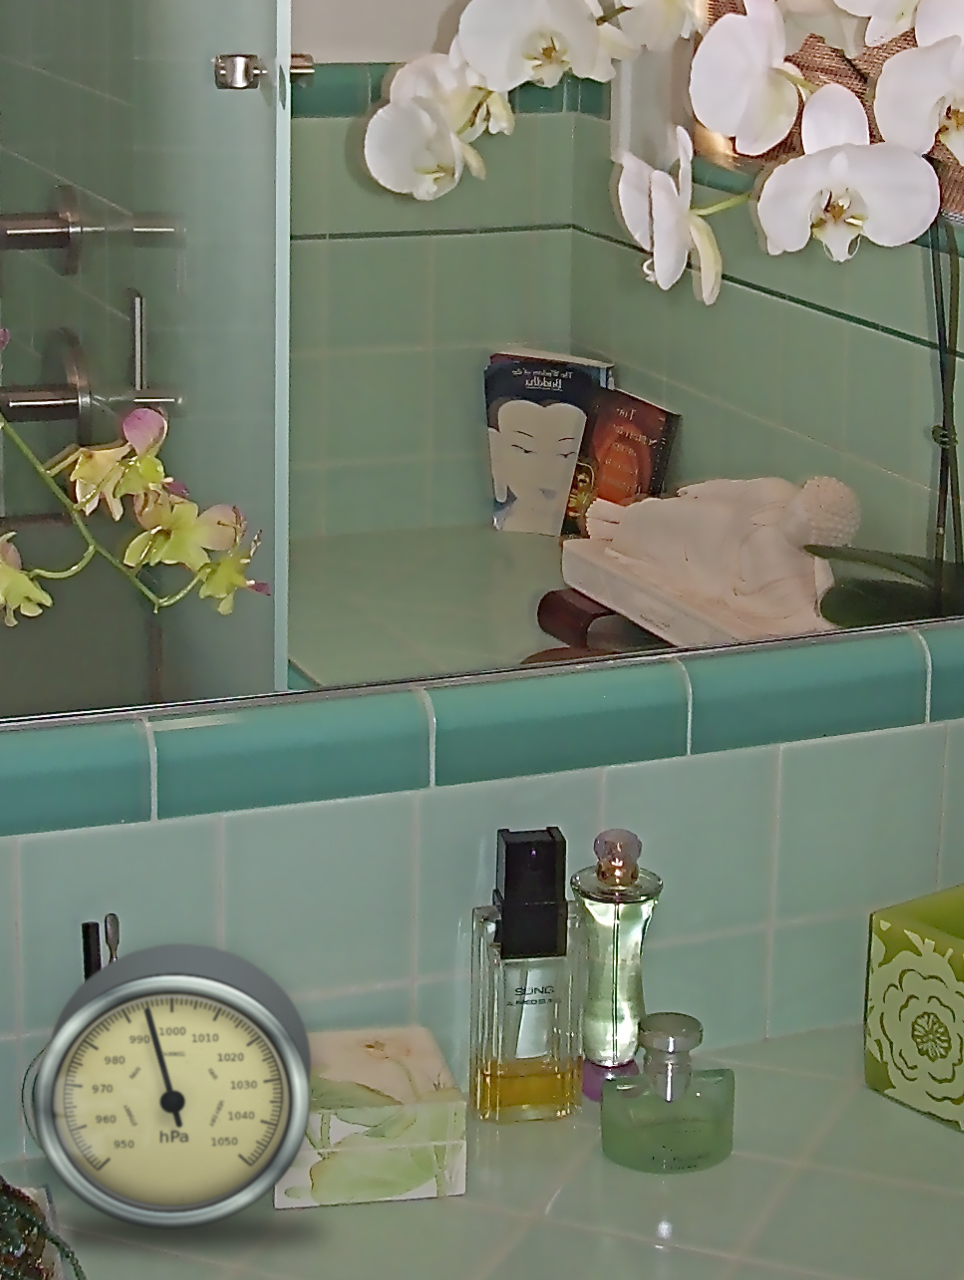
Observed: 995hPa
